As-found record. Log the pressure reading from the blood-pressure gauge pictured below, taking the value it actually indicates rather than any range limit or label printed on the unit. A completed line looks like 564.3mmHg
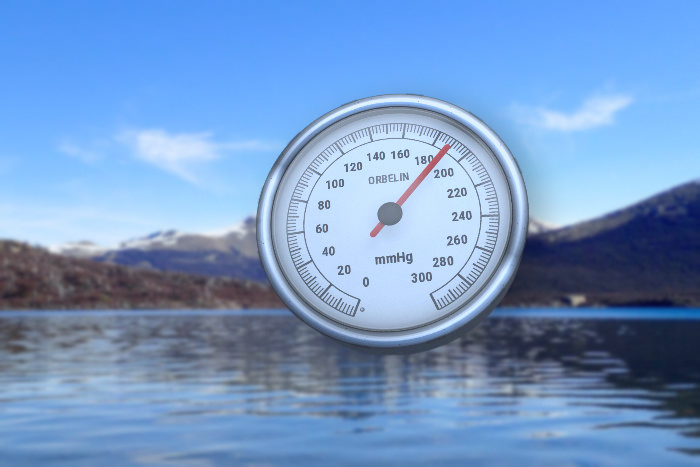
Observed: 190mmHg
